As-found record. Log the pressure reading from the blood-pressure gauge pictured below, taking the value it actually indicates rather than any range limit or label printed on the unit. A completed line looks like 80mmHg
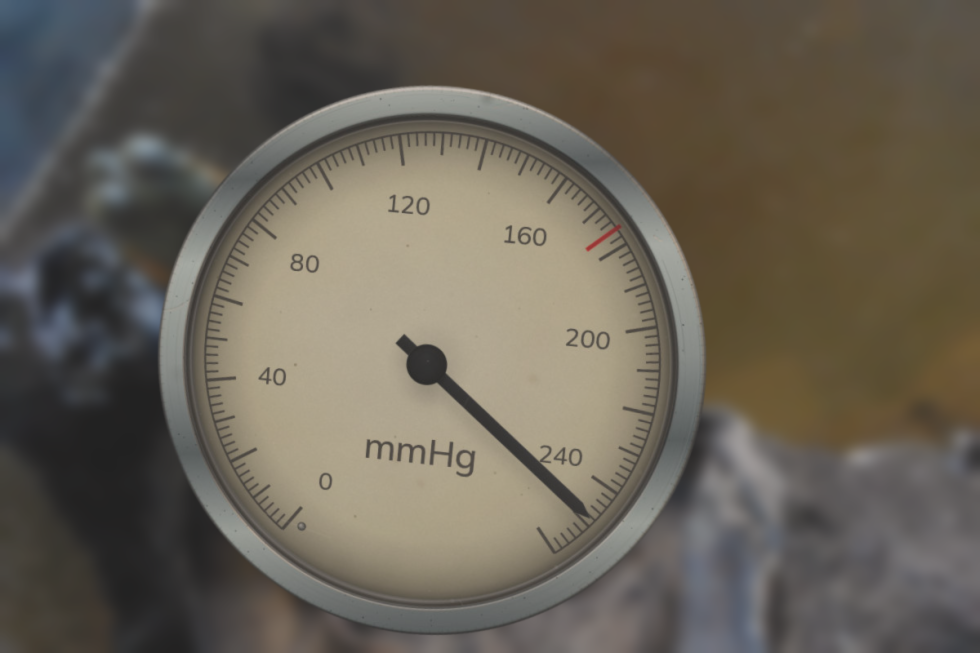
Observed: 248mmHg
